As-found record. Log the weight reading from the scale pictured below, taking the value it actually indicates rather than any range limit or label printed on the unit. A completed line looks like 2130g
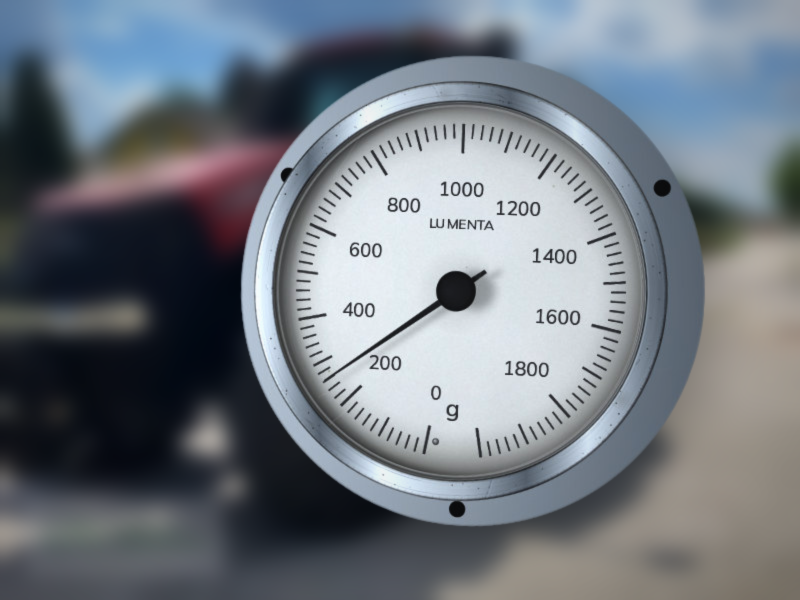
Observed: 260g
